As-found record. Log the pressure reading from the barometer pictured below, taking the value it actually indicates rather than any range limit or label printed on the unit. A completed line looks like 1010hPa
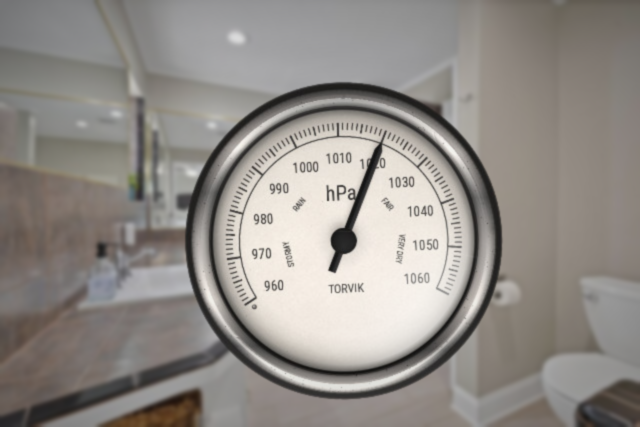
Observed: 1020hPa
